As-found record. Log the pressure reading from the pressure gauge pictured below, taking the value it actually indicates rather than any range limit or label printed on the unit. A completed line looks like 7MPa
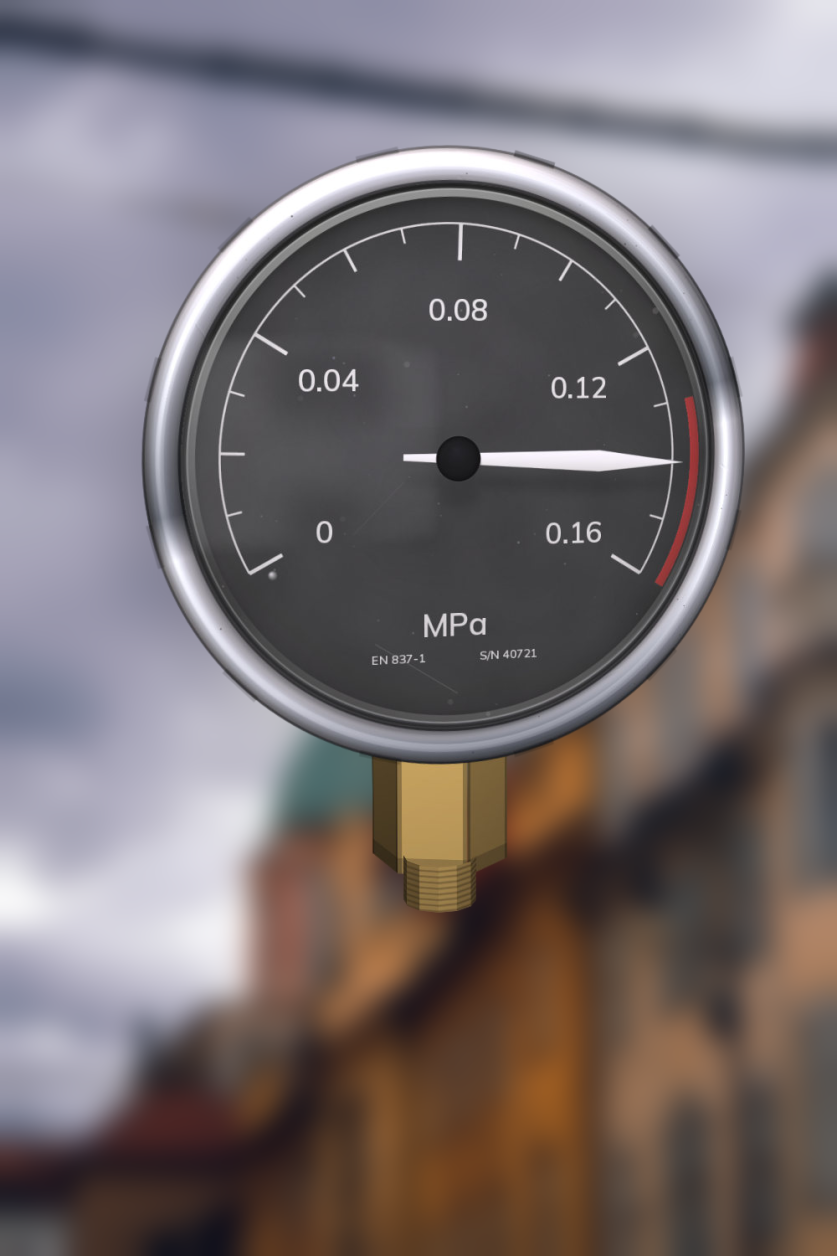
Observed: 0.14MPa
